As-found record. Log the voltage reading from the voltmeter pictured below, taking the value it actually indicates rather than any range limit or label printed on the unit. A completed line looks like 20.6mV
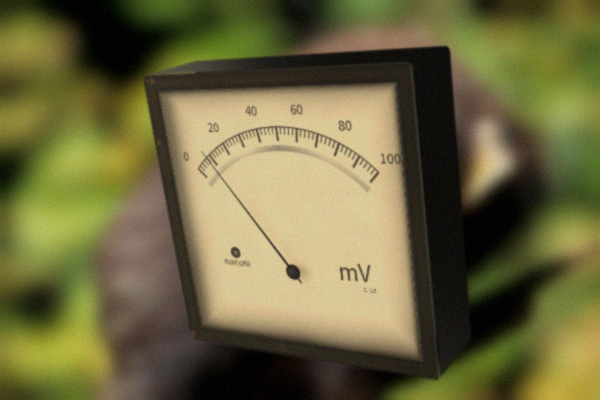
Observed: 10mV
